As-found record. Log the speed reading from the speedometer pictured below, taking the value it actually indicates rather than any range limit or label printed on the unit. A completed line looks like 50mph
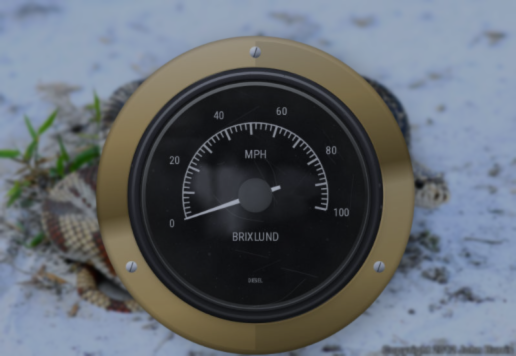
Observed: 0mph
